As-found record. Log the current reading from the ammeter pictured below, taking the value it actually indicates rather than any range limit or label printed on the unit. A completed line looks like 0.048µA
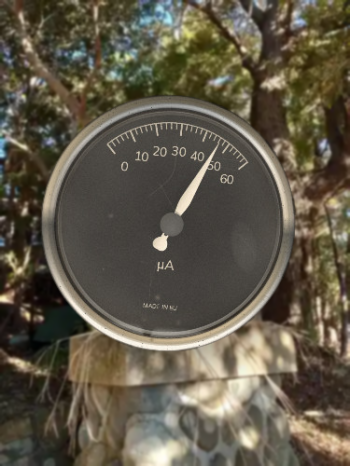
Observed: 46µA
